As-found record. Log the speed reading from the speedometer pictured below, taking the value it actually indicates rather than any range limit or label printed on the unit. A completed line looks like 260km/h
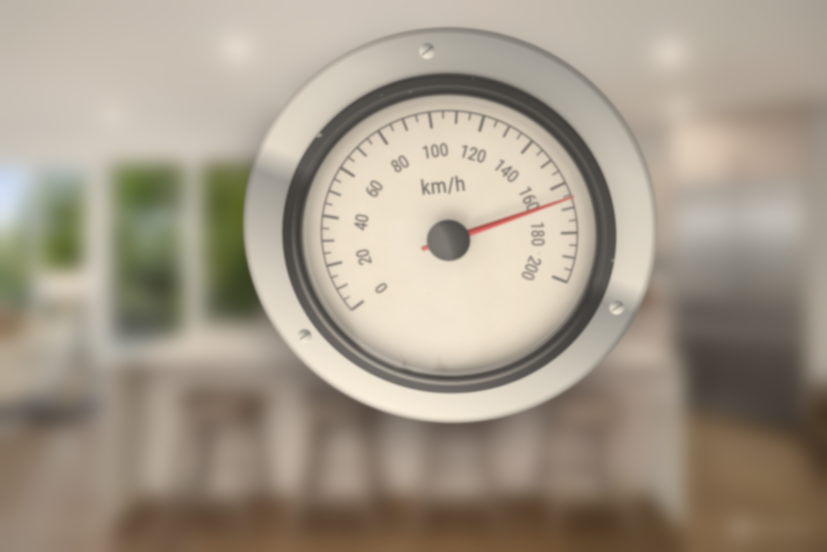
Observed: 165km/h
